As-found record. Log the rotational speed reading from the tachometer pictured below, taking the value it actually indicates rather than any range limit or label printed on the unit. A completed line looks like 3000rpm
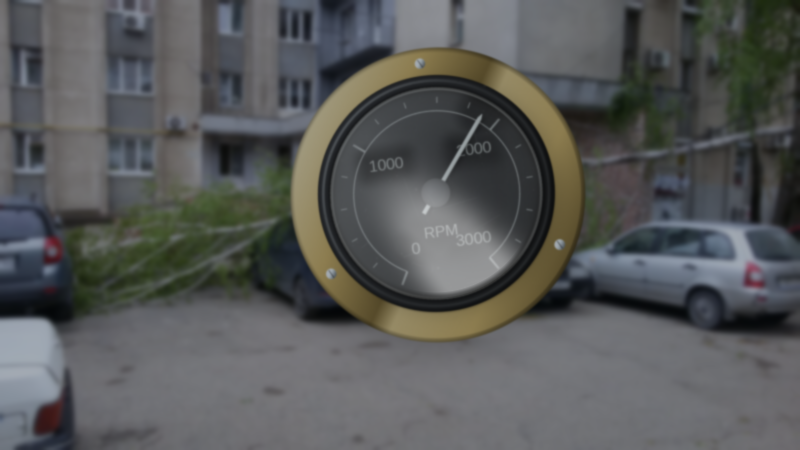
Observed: 1900rpm
